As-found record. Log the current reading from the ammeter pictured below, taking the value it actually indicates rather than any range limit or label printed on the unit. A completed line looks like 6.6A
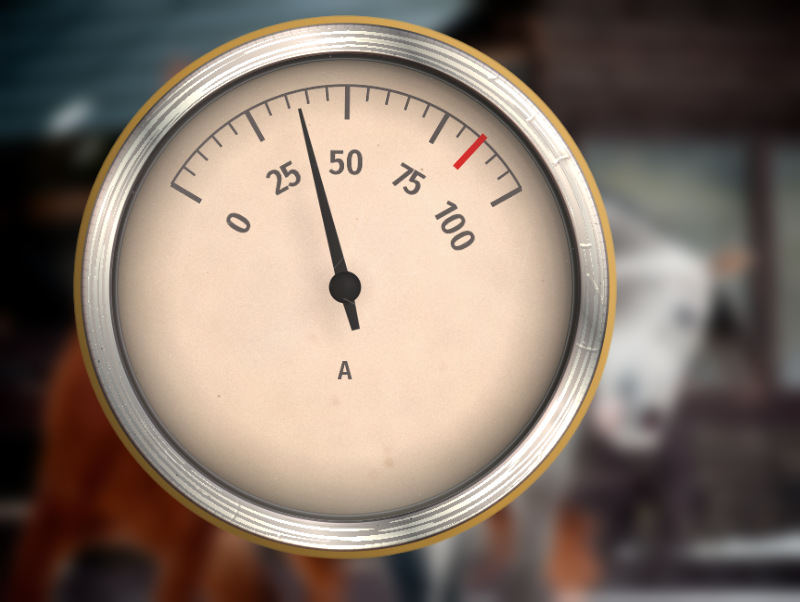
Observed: 37.5A
